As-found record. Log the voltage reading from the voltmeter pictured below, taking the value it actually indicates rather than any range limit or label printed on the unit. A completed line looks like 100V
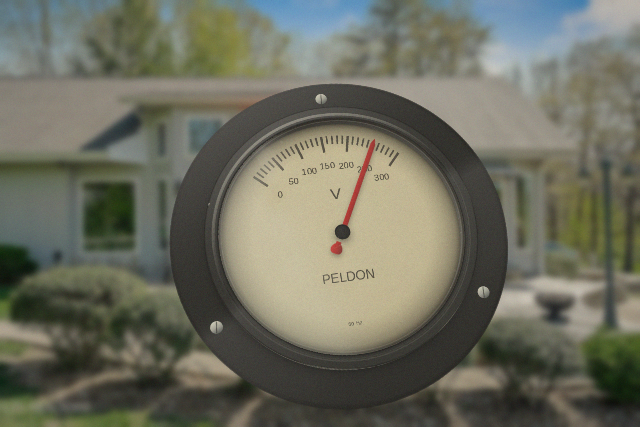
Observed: 250V
